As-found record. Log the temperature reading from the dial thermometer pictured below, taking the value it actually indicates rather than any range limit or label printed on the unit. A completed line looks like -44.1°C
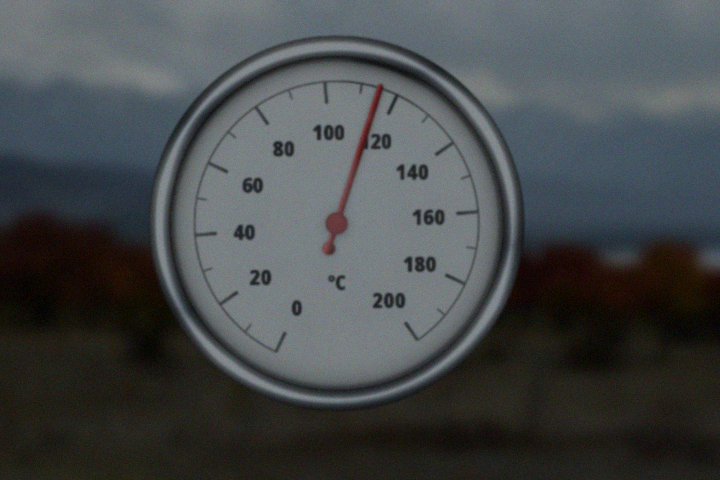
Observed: 115°C
